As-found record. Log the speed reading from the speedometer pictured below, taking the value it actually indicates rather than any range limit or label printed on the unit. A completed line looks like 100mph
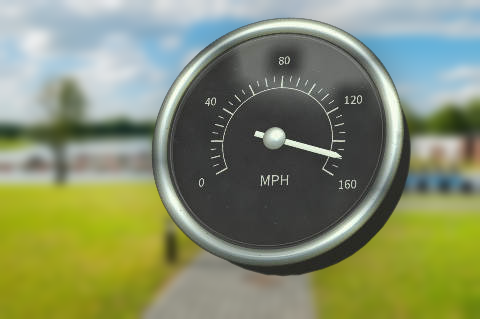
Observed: 150mph
